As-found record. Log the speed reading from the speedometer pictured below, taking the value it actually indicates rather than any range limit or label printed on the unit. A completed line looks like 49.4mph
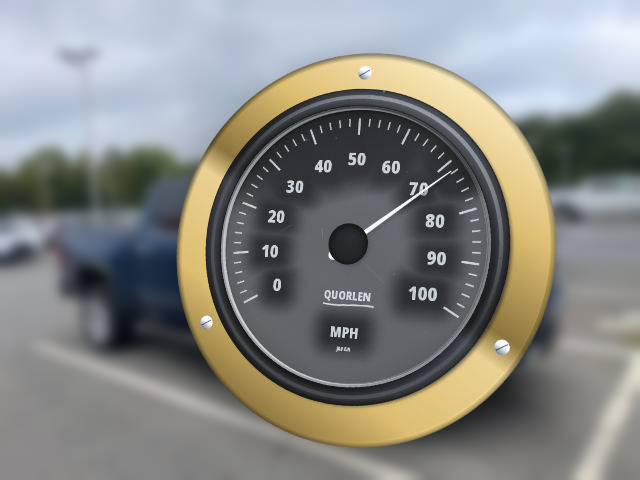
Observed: 72mph
